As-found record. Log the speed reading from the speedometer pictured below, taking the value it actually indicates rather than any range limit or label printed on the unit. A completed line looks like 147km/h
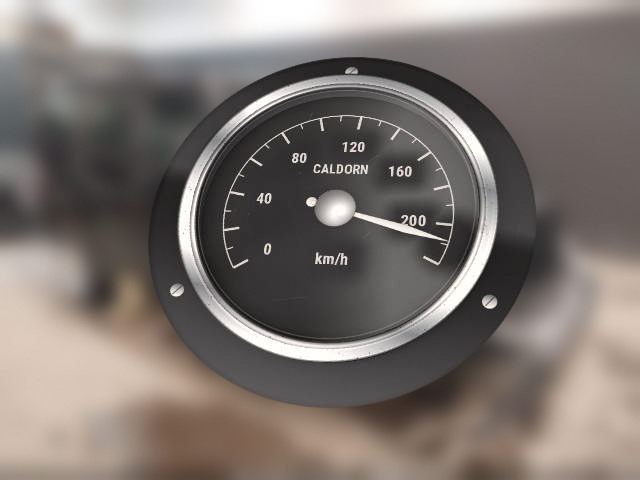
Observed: 210km/h
